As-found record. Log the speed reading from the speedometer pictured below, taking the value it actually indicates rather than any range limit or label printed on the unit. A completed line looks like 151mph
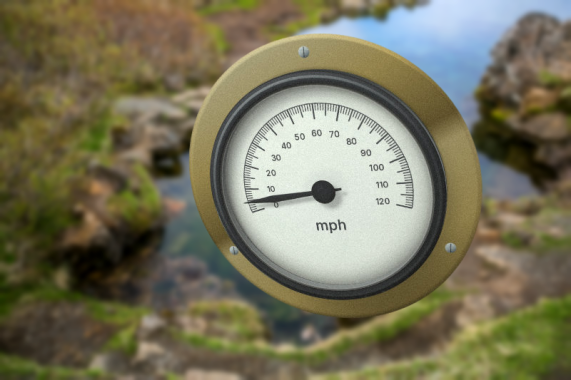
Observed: 5mph
